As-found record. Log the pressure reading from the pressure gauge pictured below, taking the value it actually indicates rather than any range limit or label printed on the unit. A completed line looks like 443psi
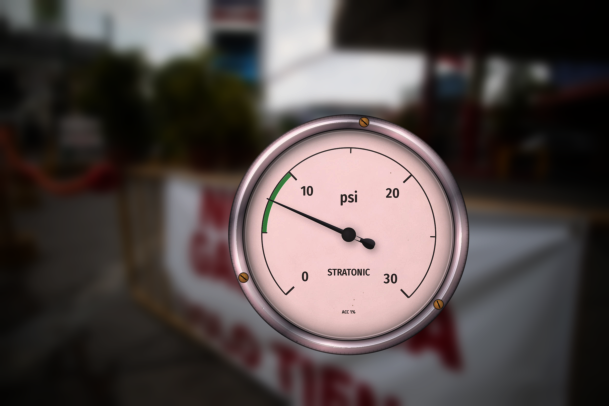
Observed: 7.5psi
